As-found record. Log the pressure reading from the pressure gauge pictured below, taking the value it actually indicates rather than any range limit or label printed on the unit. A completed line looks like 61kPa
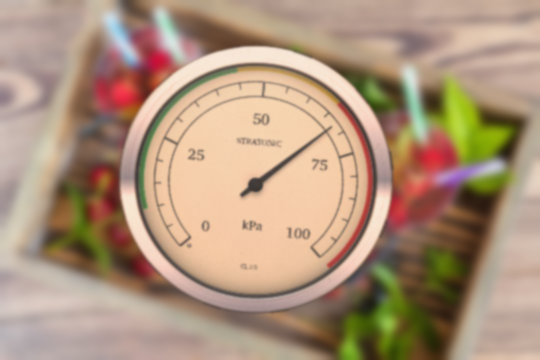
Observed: 67.5kPa
